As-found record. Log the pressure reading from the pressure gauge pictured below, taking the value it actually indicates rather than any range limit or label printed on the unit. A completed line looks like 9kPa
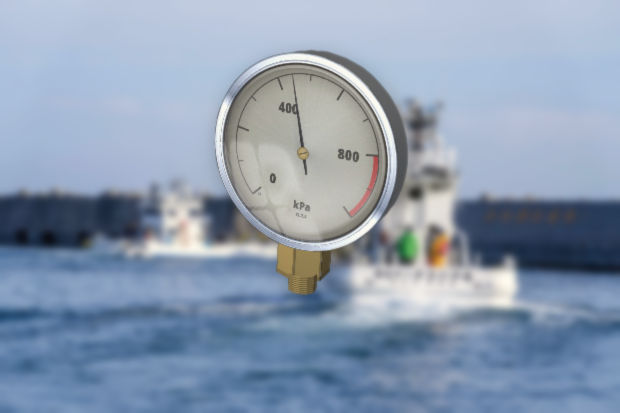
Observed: 450kPa
